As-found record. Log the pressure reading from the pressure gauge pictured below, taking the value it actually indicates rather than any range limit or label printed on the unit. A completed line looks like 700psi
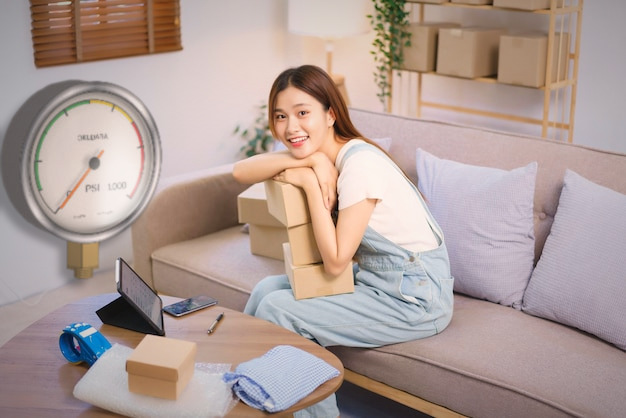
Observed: 0psi
